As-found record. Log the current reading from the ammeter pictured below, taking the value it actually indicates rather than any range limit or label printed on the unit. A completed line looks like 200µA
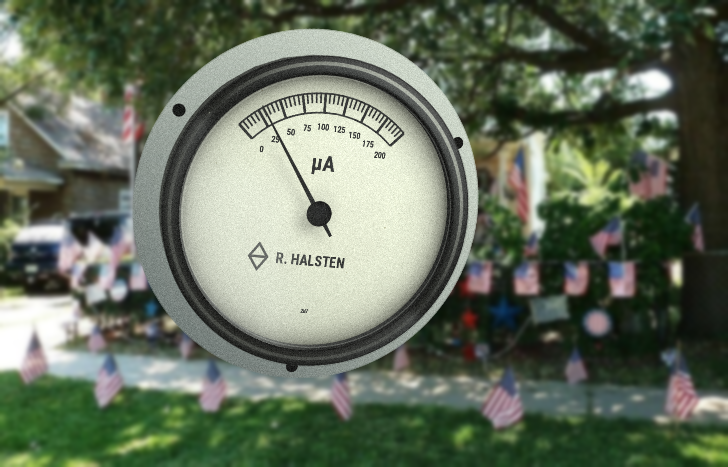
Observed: 30µA
